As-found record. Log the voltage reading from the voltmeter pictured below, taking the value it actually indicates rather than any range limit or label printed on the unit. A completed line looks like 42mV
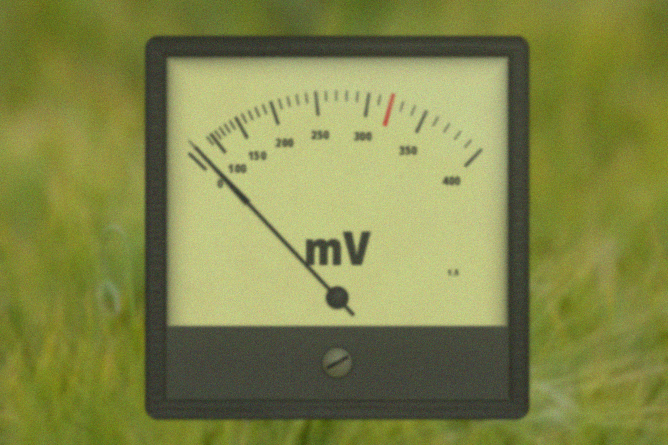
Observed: 50mV
